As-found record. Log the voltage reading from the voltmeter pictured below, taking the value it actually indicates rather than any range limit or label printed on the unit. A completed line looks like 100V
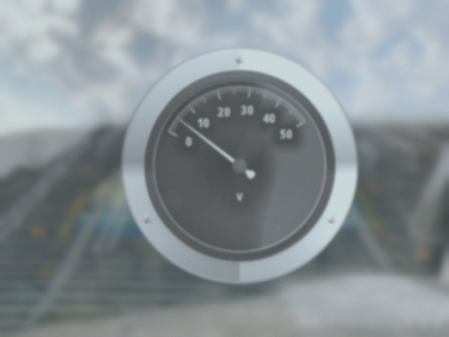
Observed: 5V
